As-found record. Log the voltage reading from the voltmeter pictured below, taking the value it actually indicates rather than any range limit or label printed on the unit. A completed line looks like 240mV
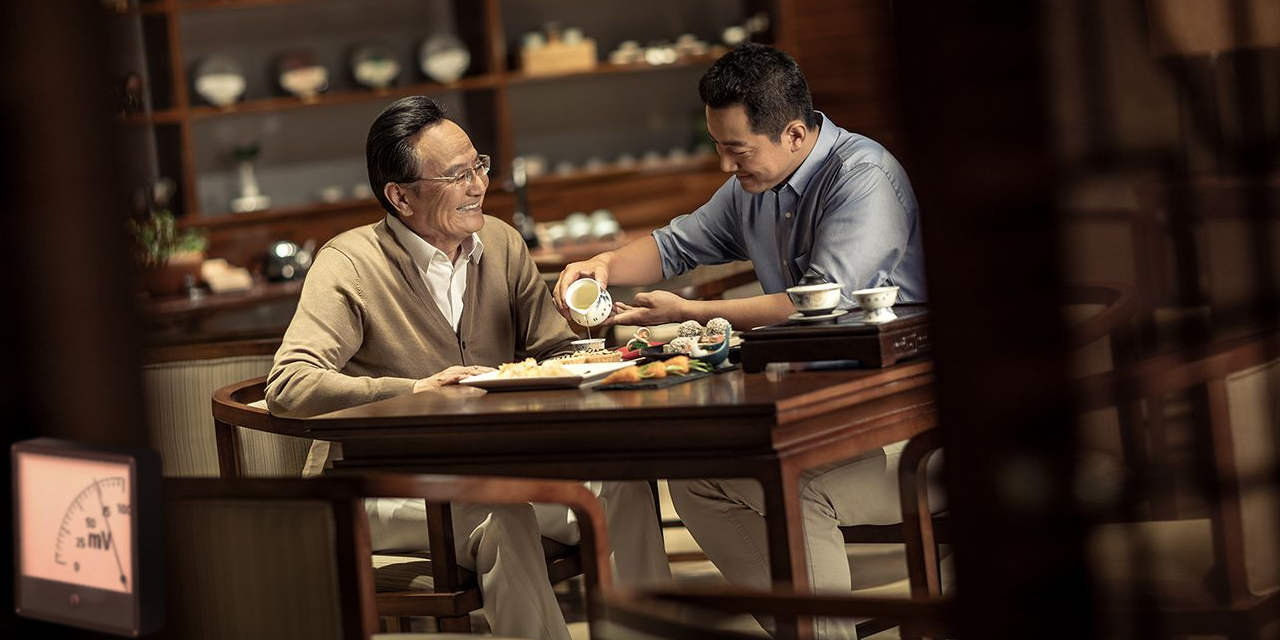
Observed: 75mV
